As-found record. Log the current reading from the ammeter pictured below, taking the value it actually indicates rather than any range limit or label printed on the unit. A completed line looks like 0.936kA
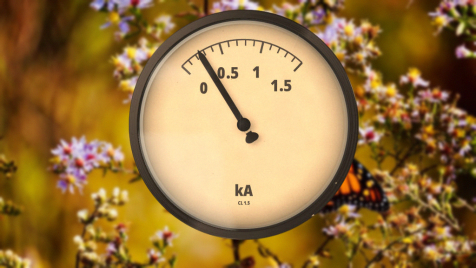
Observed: 0.25kA
